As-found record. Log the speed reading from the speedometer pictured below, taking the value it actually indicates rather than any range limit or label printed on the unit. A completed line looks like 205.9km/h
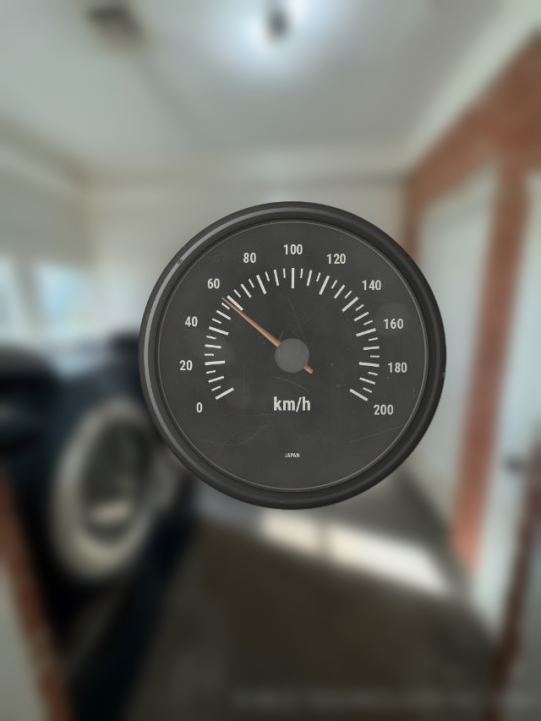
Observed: 57.5km/h
